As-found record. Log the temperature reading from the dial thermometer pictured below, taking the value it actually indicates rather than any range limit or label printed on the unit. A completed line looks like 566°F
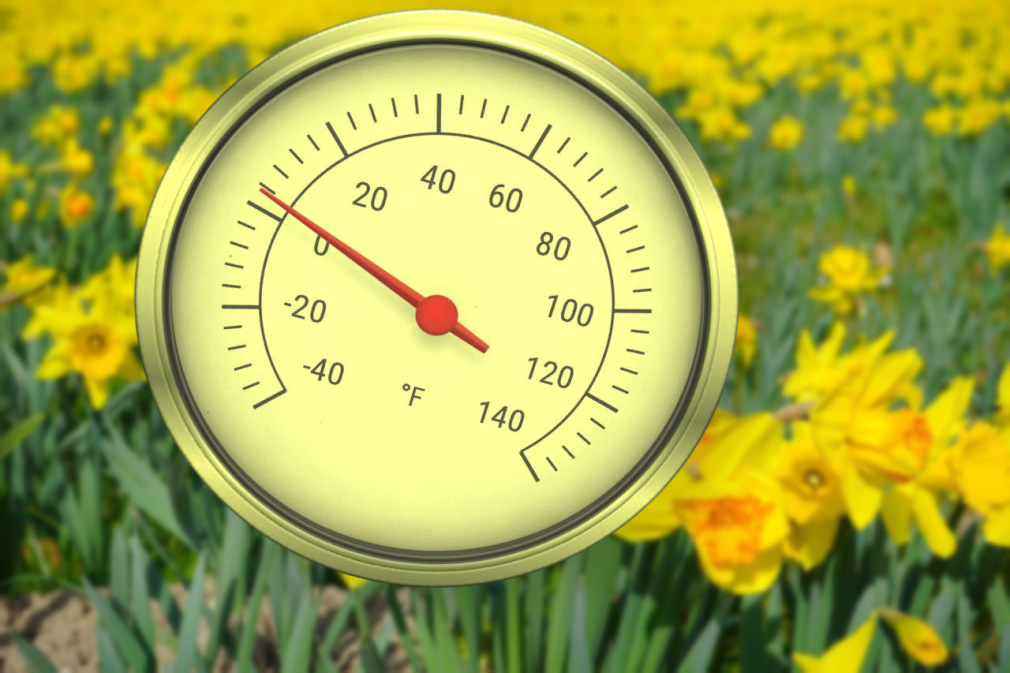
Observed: 4°F
